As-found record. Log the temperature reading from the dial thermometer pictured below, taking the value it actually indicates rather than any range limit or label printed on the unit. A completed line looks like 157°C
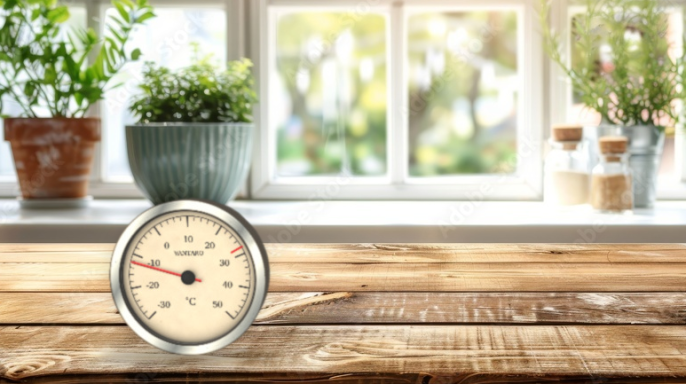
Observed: -12°C
